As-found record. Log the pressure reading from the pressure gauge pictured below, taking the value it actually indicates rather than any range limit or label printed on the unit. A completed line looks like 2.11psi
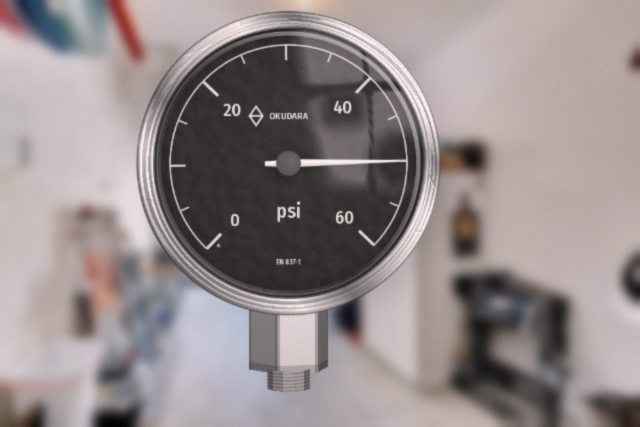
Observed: 50psi
